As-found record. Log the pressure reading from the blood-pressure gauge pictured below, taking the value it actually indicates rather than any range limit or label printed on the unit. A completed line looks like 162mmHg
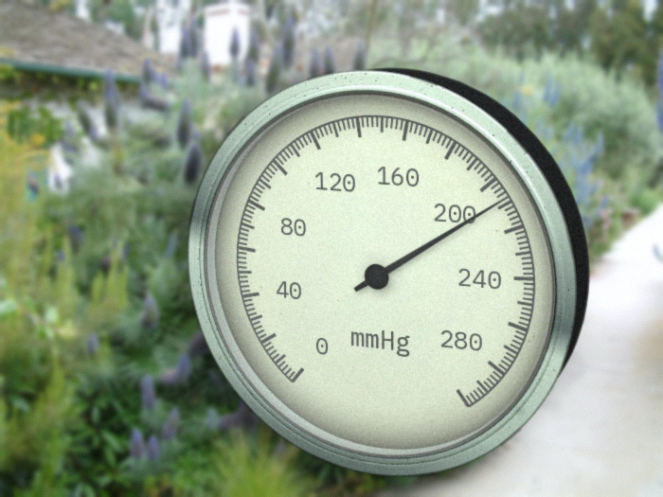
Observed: 208mmHg
